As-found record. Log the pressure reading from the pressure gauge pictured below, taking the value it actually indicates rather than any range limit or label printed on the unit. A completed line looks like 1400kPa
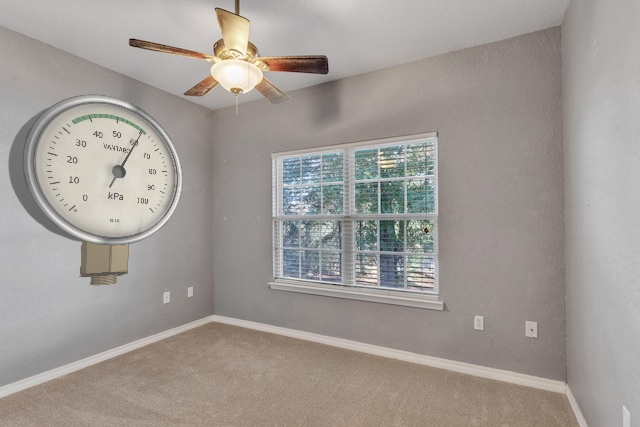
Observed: 60kPa
